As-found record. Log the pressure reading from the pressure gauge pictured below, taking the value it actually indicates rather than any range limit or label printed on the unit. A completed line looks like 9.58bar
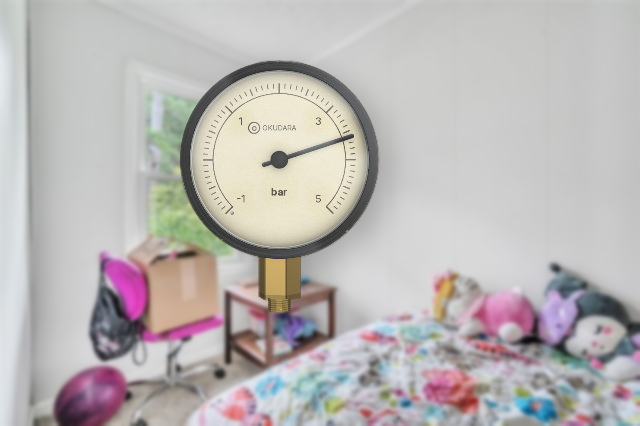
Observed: 3.6bar
